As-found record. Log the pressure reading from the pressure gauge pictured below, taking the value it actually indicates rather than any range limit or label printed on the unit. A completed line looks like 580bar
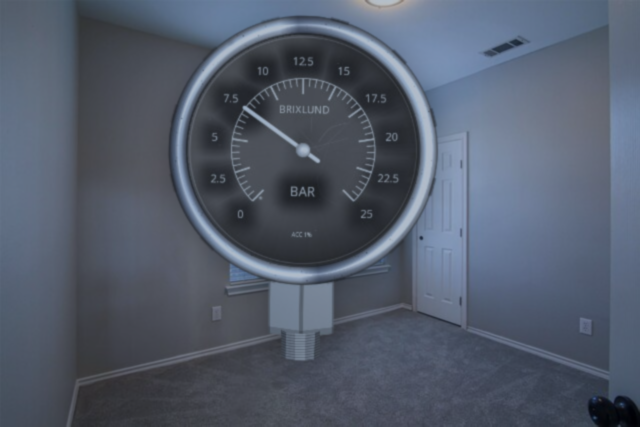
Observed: 7.5bar
